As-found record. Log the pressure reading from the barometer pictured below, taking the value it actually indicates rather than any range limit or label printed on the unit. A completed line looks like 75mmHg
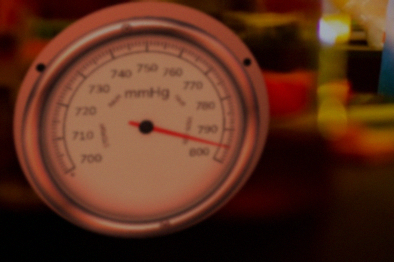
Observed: 795mmHg
